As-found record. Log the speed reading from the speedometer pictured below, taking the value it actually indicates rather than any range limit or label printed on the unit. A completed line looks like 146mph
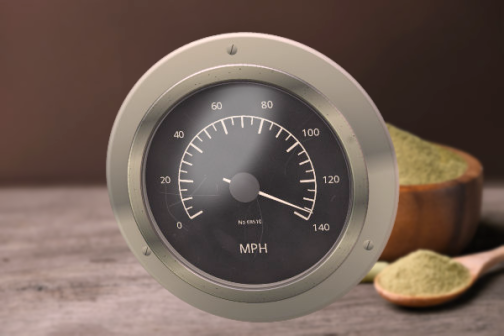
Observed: 135mph
